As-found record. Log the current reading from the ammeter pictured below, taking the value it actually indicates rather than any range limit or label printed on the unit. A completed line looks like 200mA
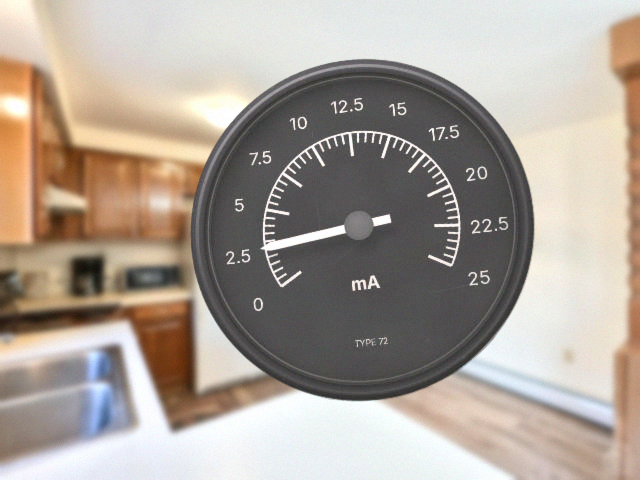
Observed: 2.5mA
